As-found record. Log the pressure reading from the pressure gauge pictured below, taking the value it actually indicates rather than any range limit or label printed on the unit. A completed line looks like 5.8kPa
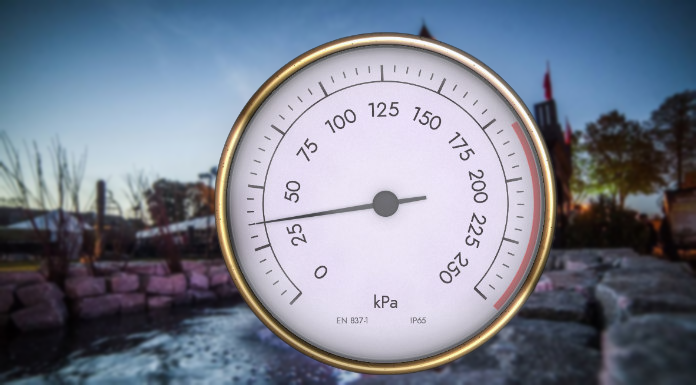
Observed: 35kPa
